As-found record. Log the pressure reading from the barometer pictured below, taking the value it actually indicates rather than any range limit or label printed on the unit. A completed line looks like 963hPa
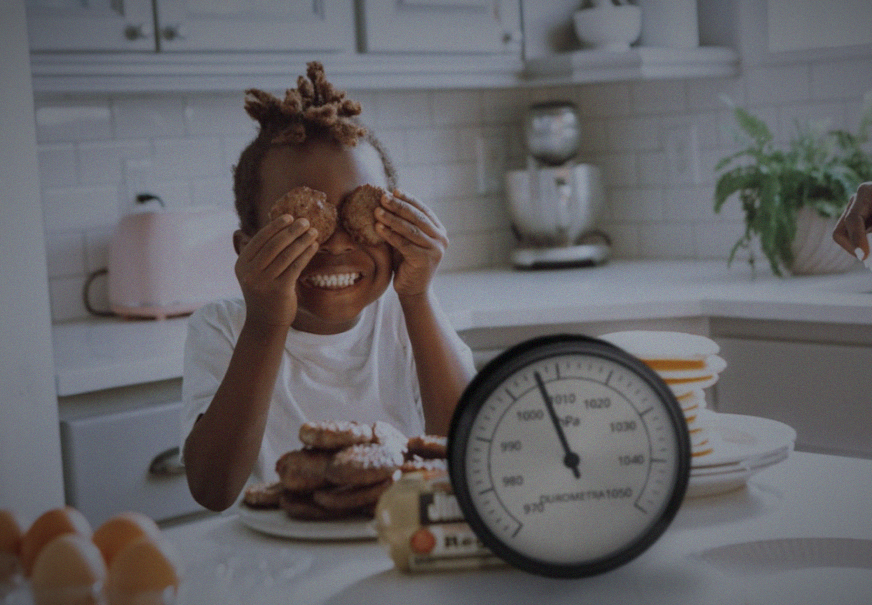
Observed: 1006hPa
